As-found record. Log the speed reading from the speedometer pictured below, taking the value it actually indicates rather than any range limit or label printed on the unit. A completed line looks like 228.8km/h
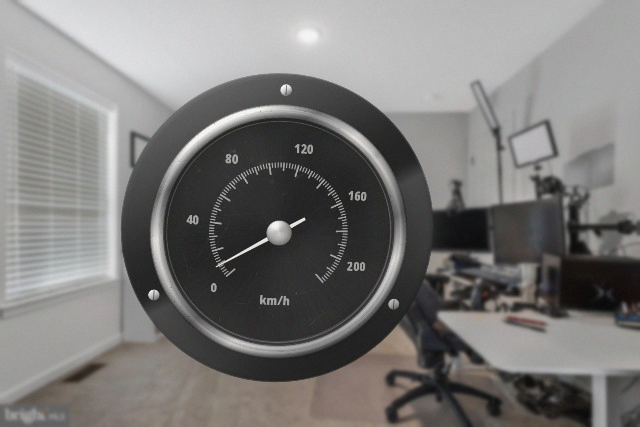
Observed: 10km/h
